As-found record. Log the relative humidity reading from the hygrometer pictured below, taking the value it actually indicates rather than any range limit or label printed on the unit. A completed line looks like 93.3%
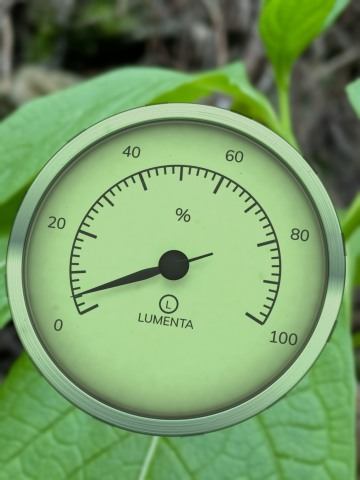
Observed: 4%
